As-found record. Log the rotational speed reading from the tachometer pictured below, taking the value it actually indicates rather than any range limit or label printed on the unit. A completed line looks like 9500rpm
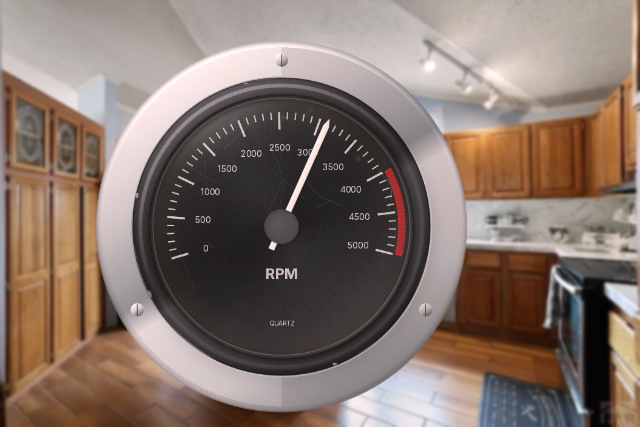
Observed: 3100rpm
